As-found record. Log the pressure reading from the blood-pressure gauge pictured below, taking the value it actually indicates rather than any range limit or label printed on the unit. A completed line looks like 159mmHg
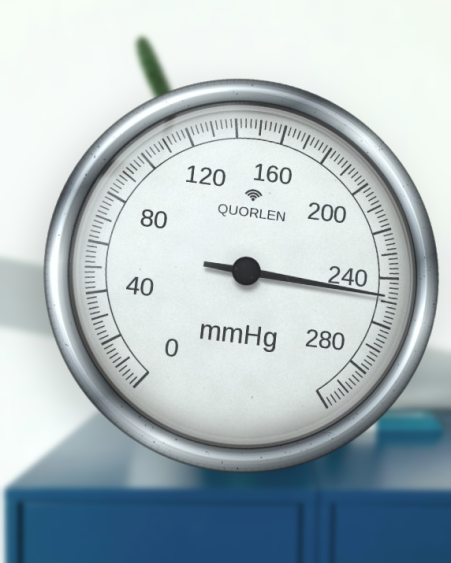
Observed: 248mmHg
